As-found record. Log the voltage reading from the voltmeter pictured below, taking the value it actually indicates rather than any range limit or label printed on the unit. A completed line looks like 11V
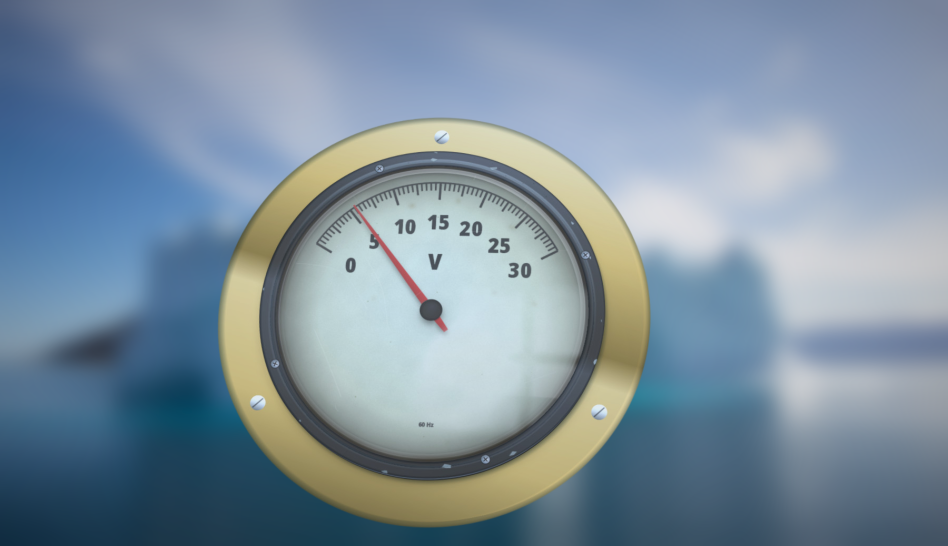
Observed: 5.5V
